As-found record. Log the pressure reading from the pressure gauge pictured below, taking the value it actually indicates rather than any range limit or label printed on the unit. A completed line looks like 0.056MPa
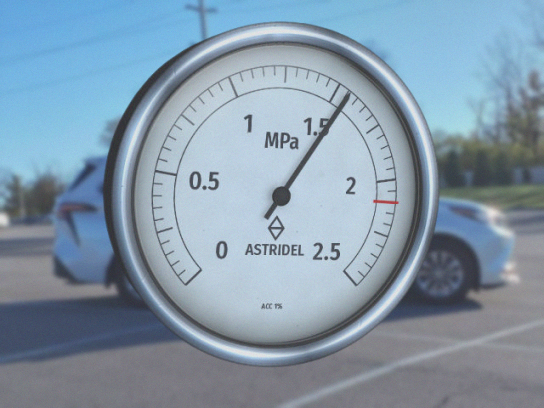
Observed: 1.55MPa
